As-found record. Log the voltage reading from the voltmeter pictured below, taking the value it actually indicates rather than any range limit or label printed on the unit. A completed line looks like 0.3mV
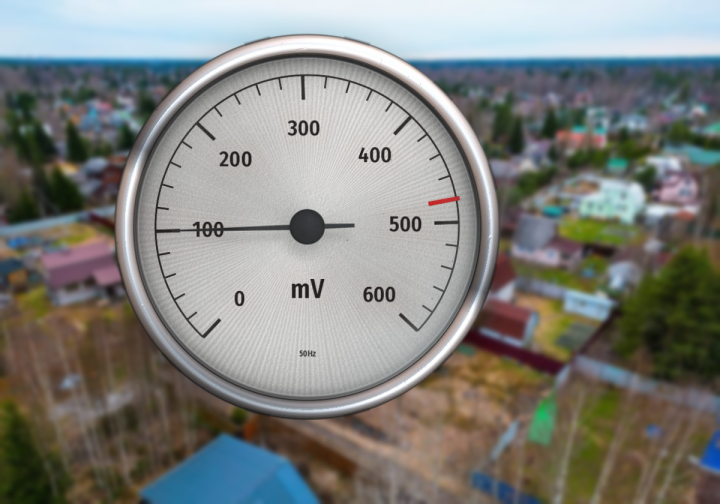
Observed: 100mV
